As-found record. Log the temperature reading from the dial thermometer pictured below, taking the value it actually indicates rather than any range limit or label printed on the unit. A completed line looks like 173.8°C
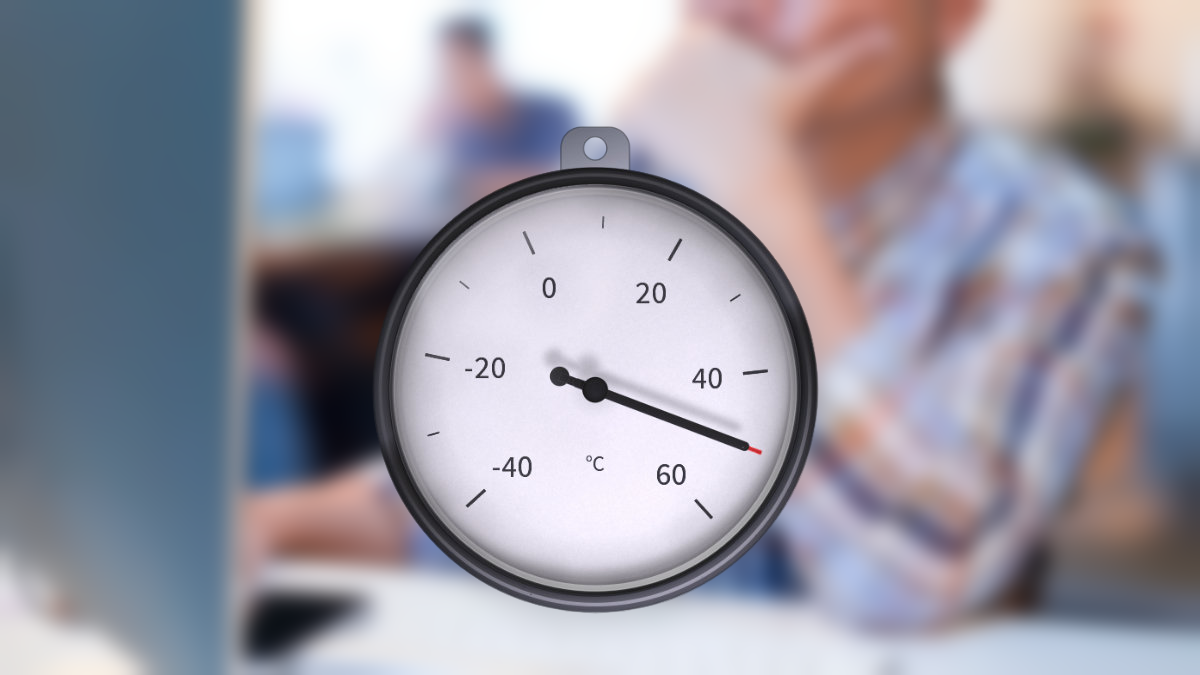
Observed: 50°C
